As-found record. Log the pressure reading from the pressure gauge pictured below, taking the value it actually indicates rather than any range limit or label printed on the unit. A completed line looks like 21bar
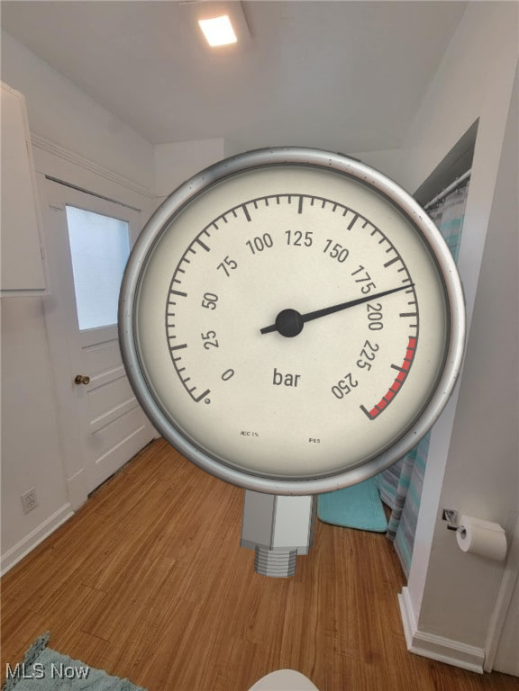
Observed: 187.5bar
